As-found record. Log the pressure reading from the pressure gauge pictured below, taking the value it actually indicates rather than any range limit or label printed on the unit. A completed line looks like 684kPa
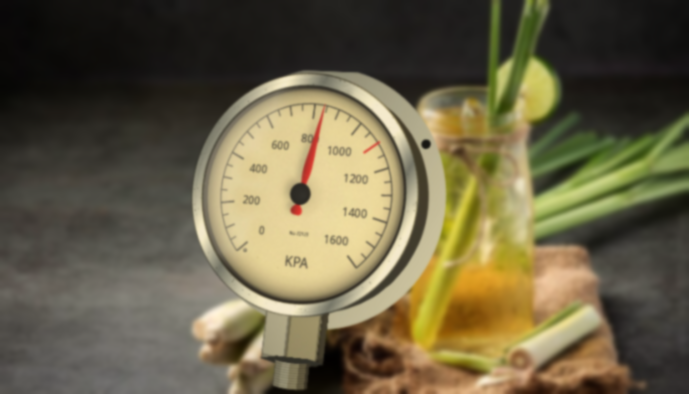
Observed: 850kPa
